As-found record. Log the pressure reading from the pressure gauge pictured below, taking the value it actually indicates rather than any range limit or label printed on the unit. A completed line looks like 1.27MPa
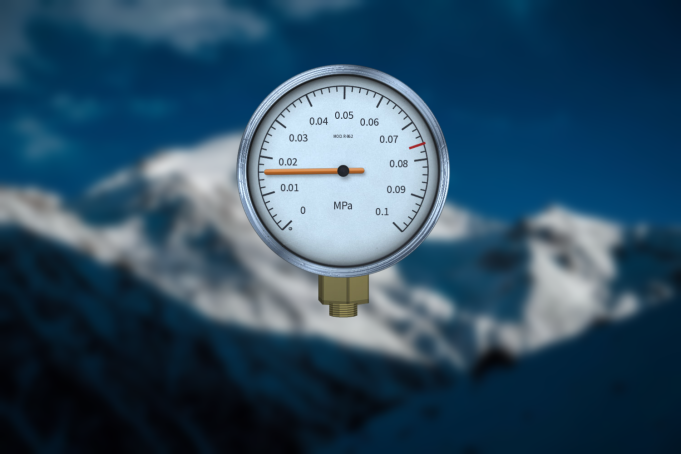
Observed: 0.016MPa
